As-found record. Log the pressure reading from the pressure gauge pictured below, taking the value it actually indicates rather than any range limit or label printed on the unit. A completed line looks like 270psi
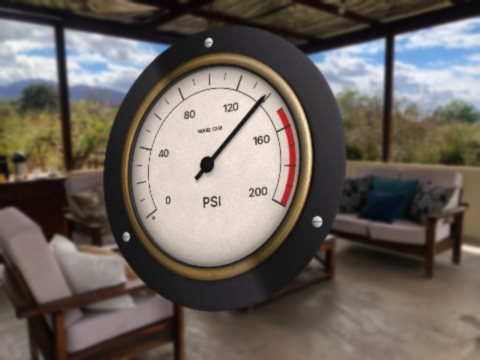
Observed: 140psi
